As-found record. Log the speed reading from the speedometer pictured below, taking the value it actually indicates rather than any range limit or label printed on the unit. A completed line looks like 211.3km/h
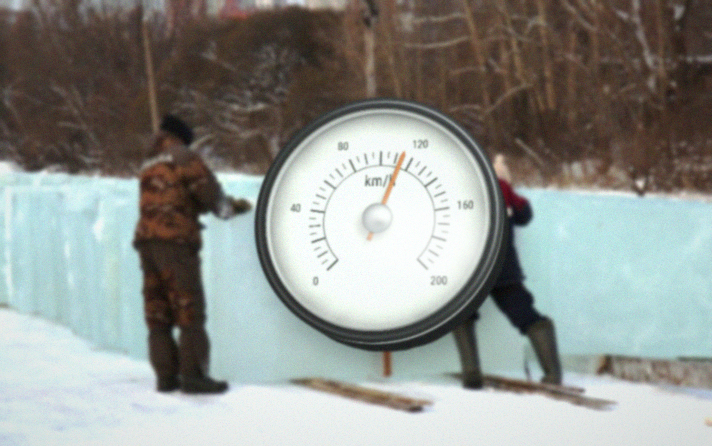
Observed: 115km/h
